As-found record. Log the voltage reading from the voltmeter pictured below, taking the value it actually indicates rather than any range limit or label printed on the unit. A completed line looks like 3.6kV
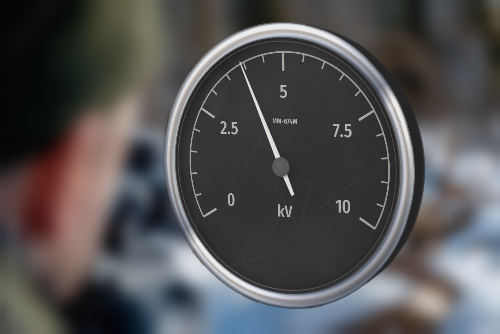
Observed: 4kV
